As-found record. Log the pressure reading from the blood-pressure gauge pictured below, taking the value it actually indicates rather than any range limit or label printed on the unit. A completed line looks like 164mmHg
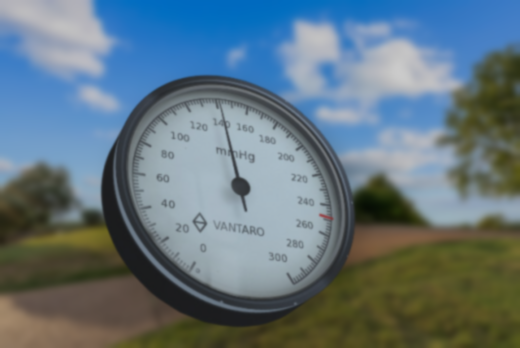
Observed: 140mmHg
